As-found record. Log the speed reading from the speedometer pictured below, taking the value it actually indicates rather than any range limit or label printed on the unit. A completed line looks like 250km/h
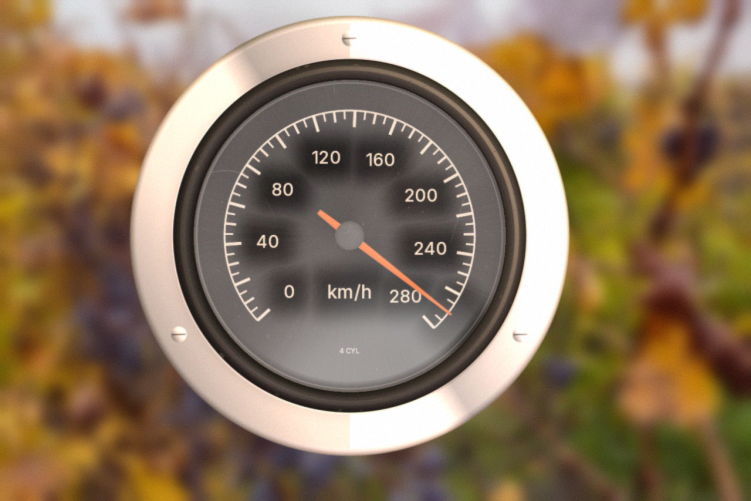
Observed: 270km/h
